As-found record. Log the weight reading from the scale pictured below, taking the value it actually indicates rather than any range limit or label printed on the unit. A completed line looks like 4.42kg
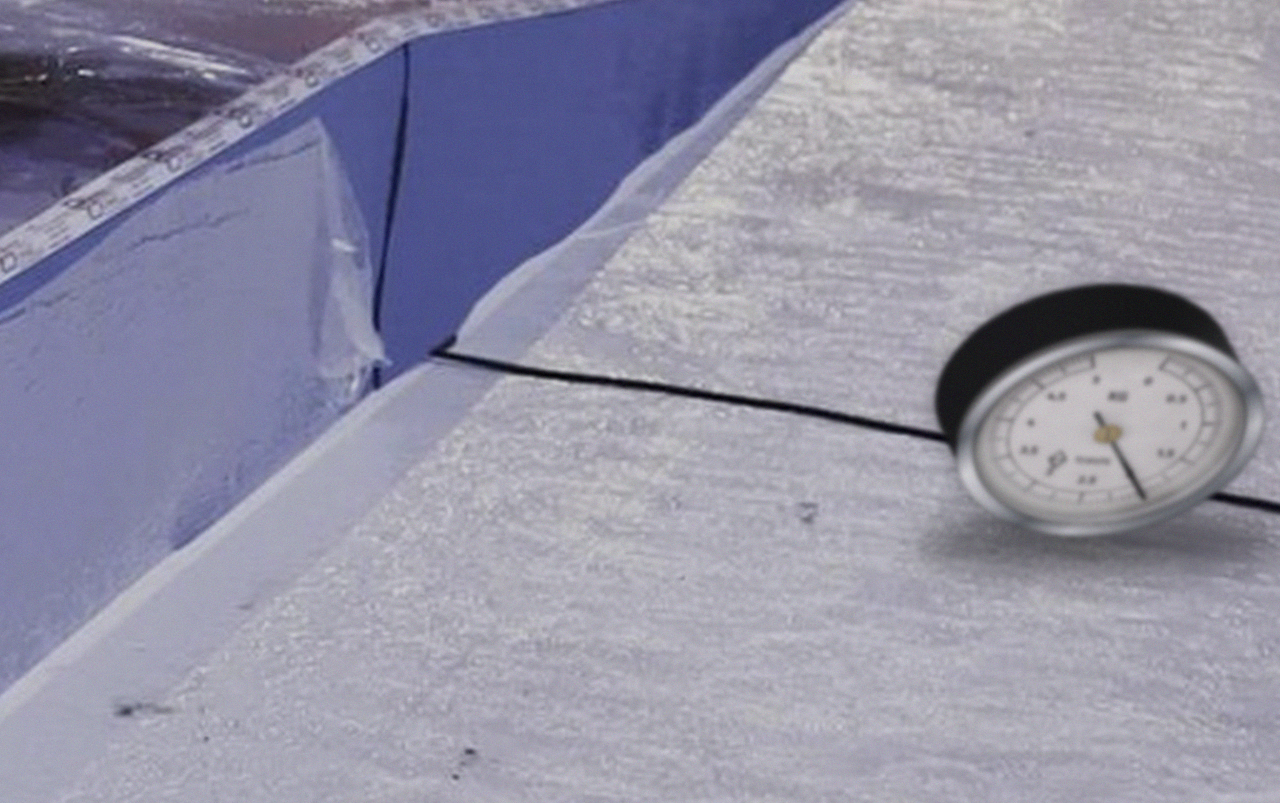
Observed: 2kg
